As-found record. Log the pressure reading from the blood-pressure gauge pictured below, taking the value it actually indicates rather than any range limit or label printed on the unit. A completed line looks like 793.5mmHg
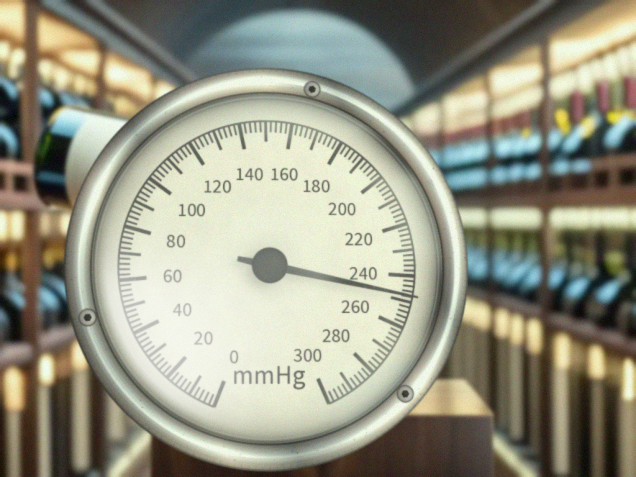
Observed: 248mmHg
